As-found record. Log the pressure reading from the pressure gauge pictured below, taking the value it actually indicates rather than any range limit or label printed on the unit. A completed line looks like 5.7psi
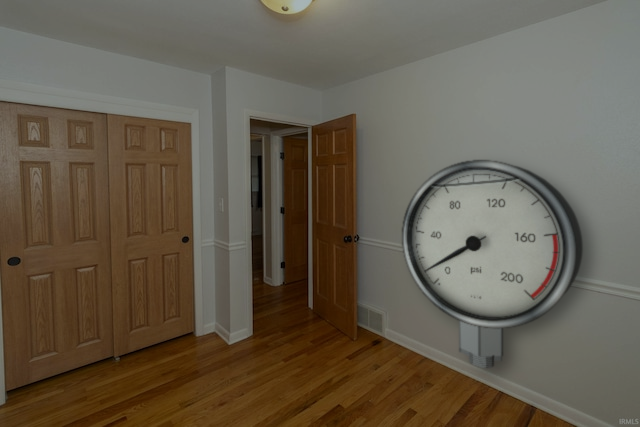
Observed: 10psi
